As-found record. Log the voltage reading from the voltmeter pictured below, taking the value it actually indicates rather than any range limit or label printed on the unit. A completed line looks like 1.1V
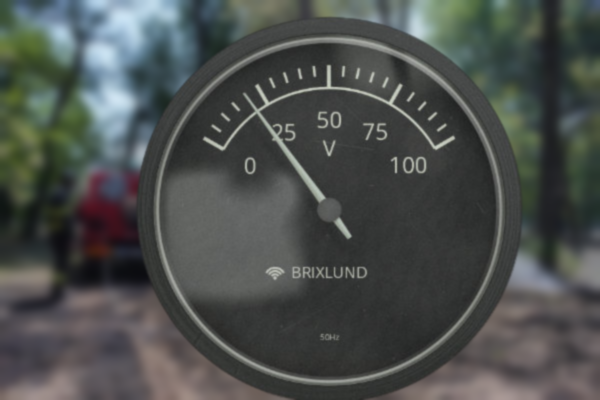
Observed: 20V
